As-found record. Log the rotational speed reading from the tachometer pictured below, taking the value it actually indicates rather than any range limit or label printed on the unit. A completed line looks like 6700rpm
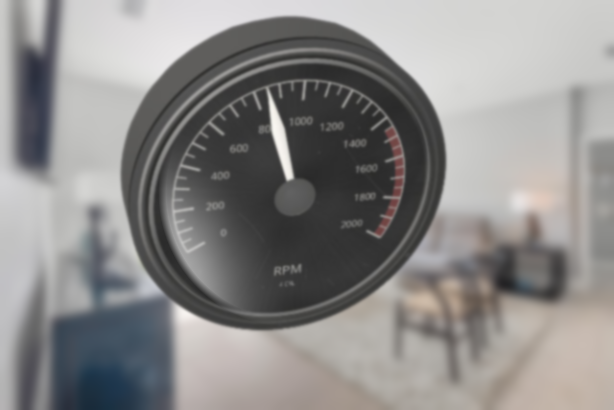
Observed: 850rpm
